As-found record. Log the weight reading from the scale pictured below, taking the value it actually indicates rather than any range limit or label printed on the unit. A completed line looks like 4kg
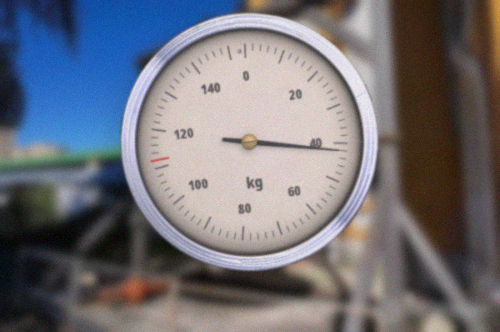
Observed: 42kg
